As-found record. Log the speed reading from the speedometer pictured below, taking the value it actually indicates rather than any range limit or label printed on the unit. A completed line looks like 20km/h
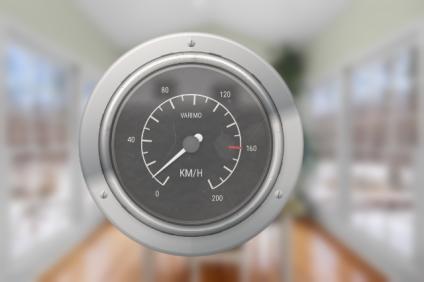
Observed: 10km/h
